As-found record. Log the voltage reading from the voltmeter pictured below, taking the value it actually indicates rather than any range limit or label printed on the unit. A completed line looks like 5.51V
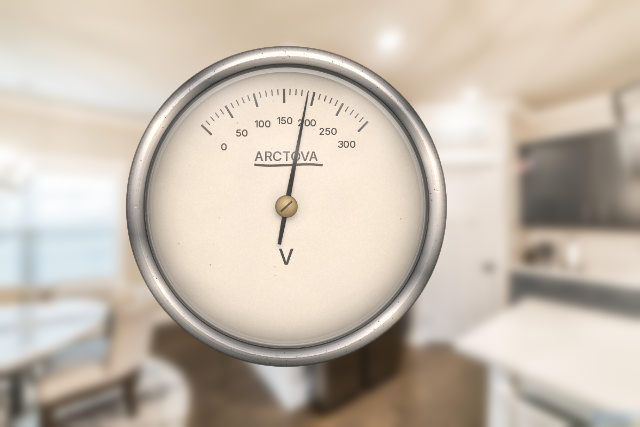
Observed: 190V
